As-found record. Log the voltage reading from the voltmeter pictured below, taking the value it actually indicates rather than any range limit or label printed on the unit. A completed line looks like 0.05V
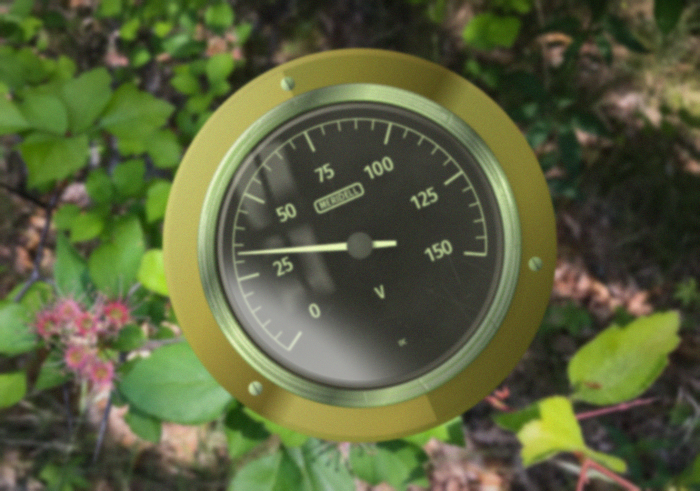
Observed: 32.5V
